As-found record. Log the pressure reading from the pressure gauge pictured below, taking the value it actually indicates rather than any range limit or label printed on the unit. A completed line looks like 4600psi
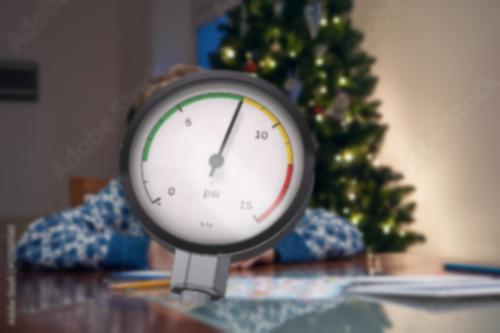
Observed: 8psi
